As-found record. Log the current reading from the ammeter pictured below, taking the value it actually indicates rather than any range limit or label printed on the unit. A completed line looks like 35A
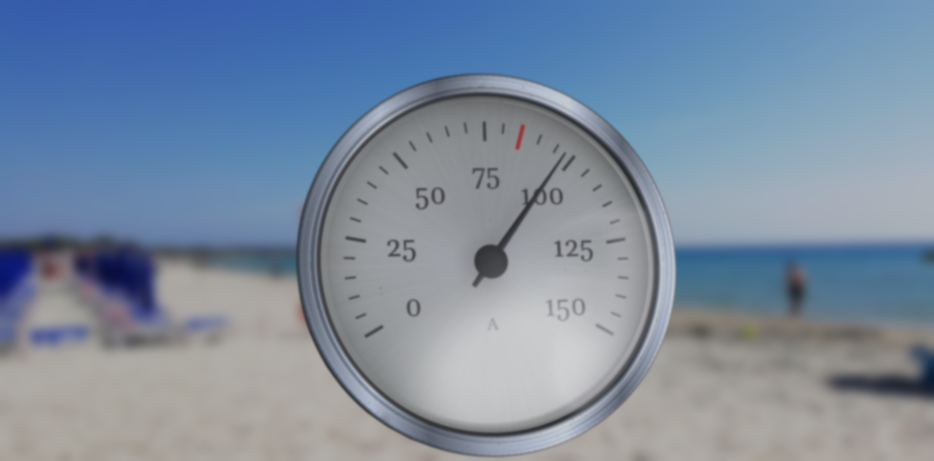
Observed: 97.5A
